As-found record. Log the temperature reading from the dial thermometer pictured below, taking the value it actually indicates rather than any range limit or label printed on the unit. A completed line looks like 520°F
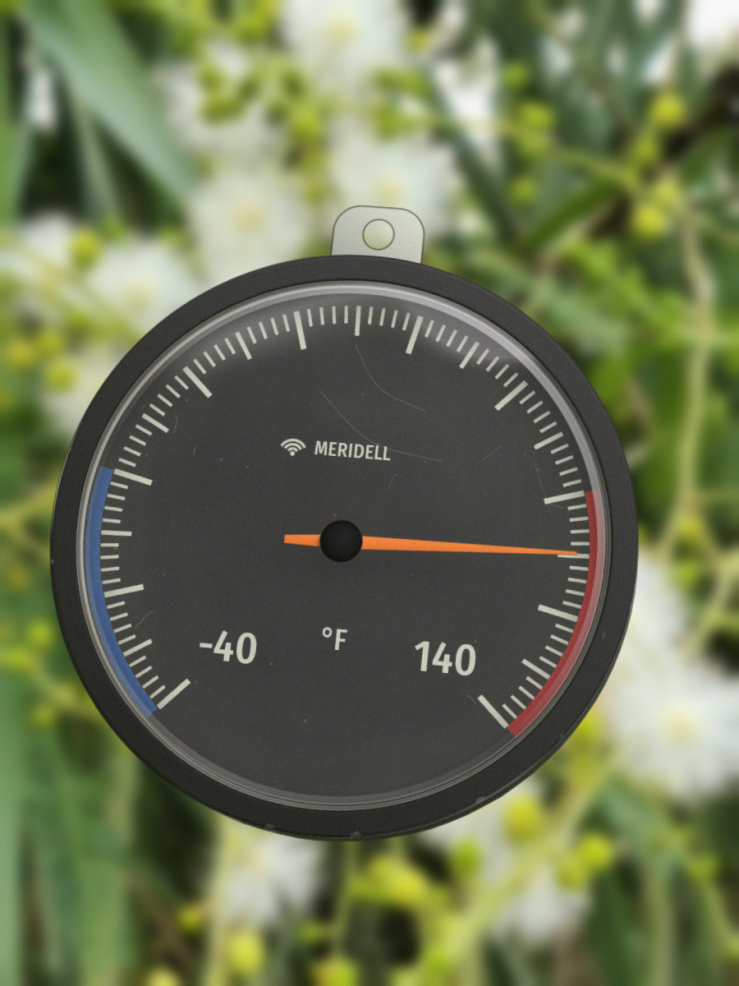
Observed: 110°F
